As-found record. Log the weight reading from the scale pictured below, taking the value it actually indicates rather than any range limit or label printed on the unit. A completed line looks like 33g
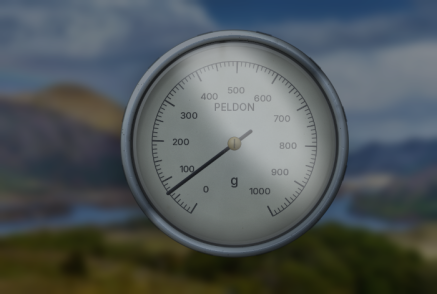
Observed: 70g
